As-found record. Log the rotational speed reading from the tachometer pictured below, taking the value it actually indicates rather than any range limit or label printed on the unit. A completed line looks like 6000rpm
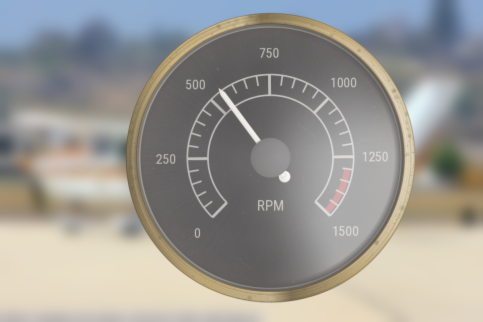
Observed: 550rpm
